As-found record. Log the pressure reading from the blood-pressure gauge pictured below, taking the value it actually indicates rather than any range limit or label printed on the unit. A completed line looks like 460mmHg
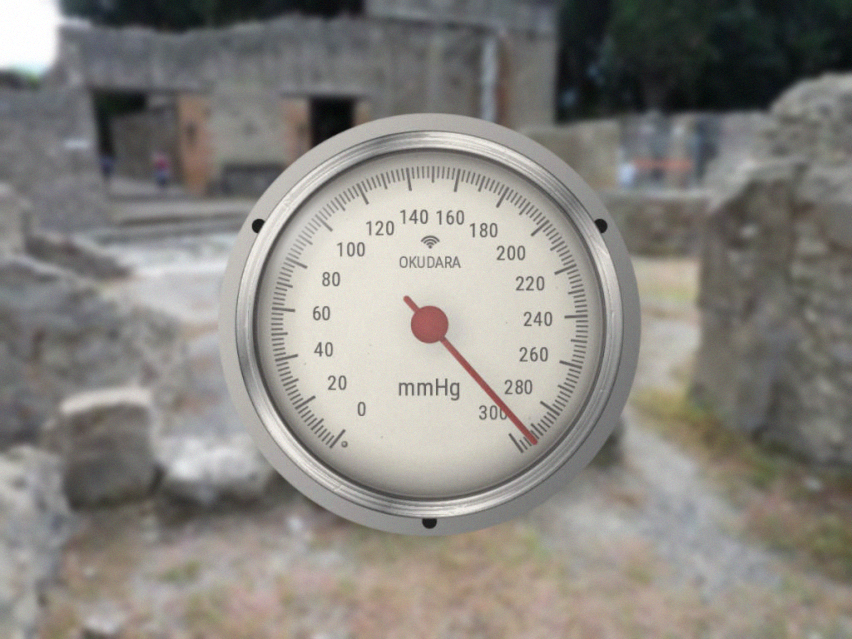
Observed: 294mmHg
